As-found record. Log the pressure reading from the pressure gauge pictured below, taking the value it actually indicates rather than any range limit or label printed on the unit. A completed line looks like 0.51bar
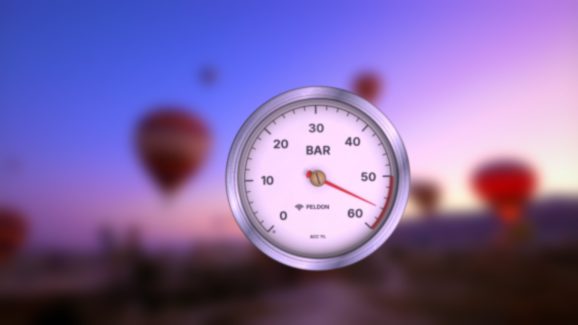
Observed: 56bar
